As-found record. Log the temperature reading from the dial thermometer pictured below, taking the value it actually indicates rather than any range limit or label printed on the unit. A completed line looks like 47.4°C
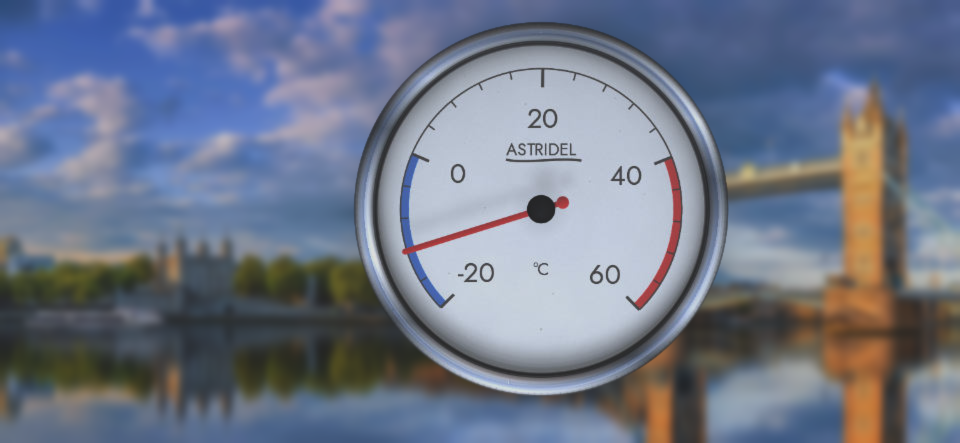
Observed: -12°C
